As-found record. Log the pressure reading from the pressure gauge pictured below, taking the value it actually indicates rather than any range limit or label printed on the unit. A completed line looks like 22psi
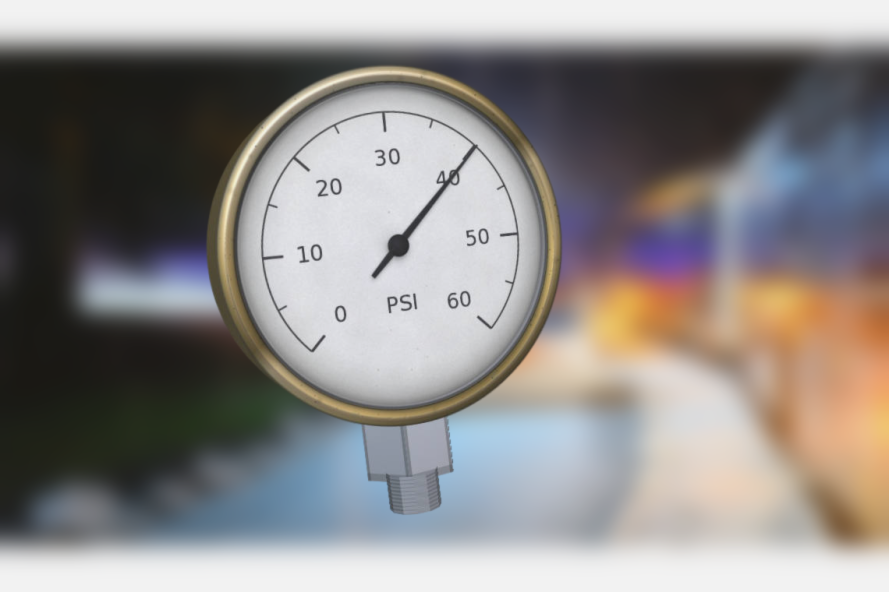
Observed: 40psi
